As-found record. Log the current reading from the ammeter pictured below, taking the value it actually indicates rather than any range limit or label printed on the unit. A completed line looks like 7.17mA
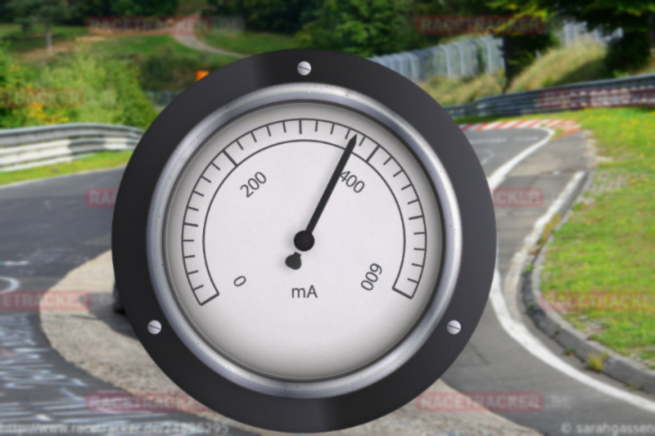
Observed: 370mA
